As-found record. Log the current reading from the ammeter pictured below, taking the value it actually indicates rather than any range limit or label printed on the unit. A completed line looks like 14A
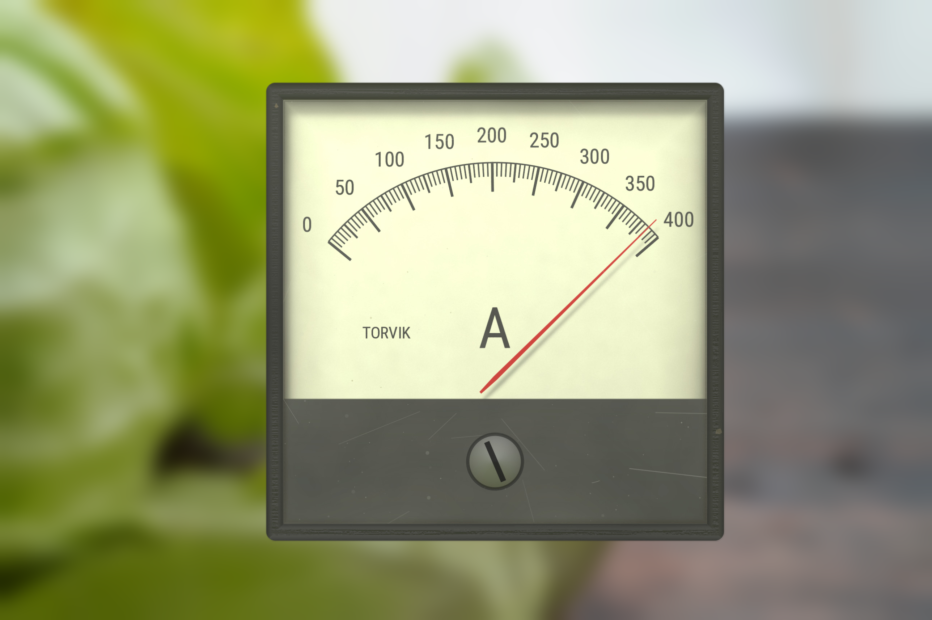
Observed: 385A
